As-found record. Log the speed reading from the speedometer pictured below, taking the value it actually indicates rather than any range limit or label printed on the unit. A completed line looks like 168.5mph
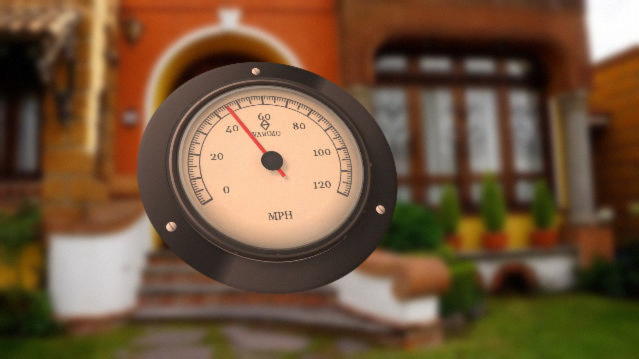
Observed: 45mph
